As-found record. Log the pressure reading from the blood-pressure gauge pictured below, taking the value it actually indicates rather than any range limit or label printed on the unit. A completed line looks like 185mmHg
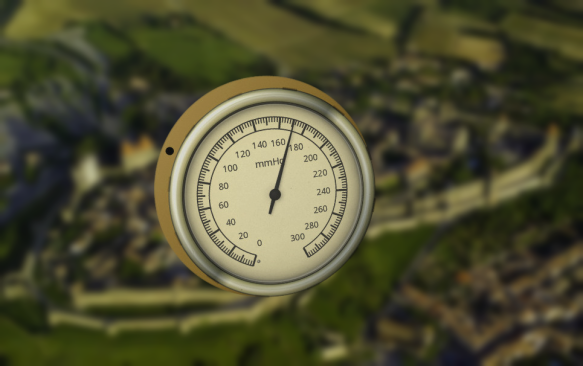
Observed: 170mmHg
